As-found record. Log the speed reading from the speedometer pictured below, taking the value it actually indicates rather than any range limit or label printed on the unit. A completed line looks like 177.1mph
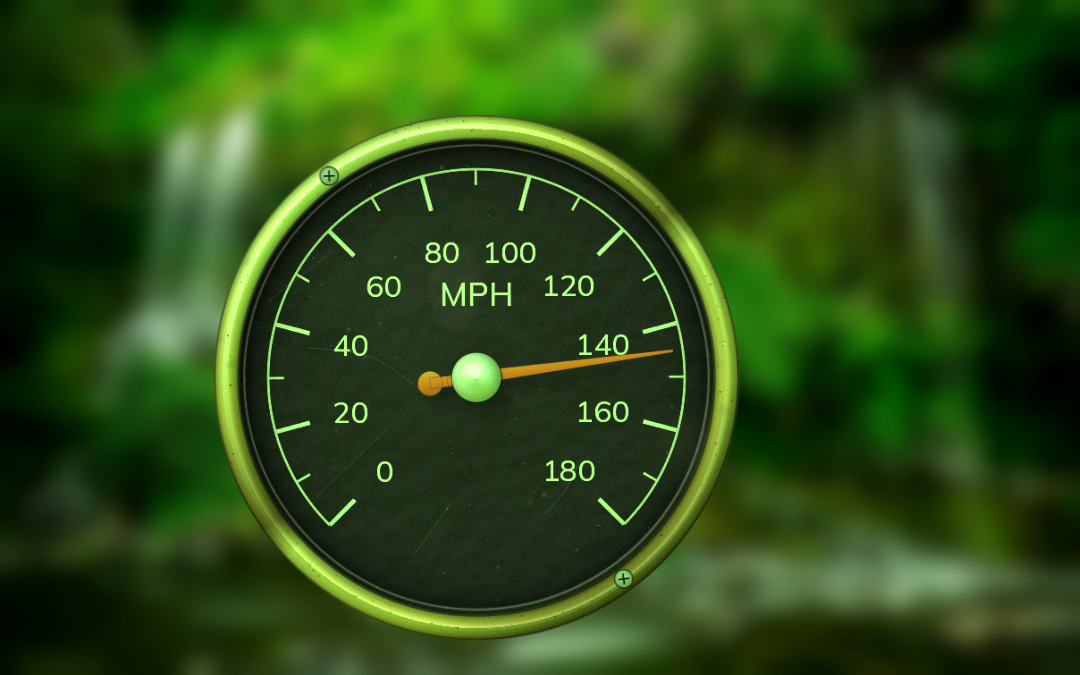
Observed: 145mph
